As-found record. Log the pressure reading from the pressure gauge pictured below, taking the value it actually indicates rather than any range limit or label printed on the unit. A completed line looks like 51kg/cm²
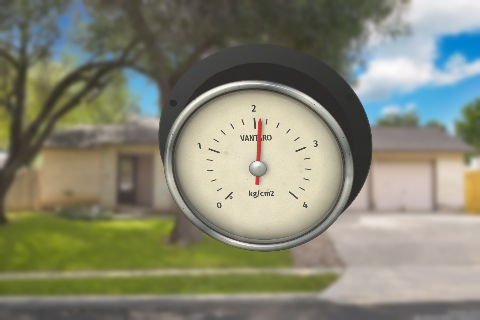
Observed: 2.1kg/cm²
